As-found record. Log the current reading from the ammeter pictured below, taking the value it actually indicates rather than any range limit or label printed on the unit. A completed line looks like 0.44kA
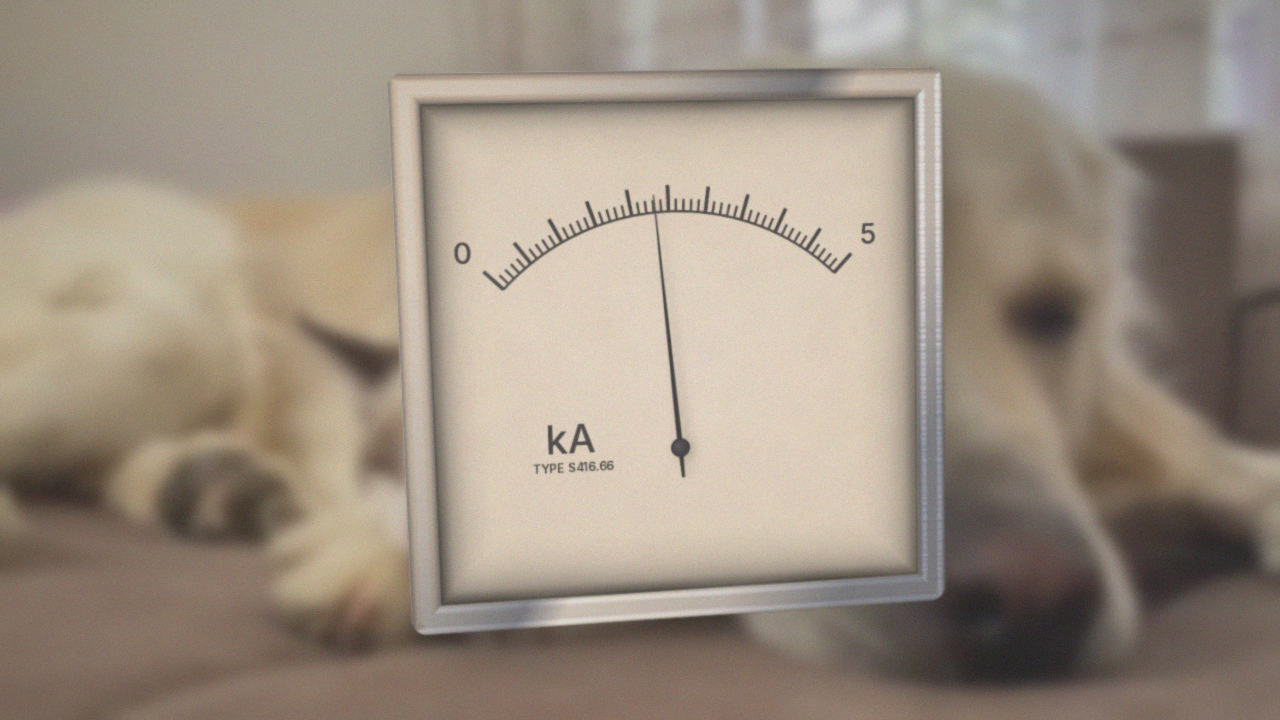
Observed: 2.3kA
